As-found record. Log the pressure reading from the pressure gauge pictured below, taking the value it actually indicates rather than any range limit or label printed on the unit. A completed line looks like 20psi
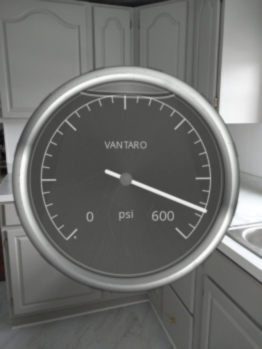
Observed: 550psi
